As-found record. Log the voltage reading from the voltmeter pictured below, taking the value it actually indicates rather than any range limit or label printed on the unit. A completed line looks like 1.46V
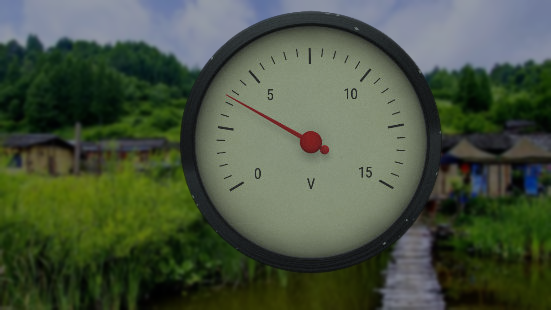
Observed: 3.75V
